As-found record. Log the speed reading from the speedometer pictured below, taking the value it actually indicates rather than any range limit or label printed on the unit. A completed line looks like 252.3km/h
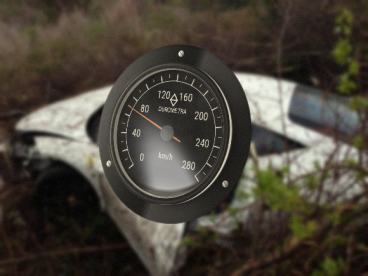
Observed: 70km/h
